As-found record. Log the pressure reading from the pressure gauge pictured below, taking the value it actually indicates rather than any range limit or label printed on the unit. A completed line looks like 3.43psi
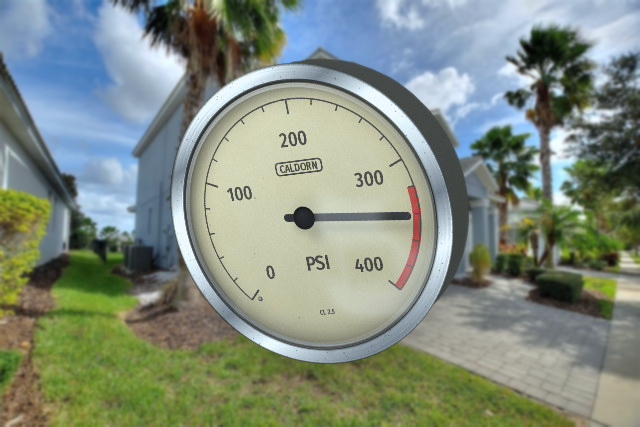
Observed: 340psi
